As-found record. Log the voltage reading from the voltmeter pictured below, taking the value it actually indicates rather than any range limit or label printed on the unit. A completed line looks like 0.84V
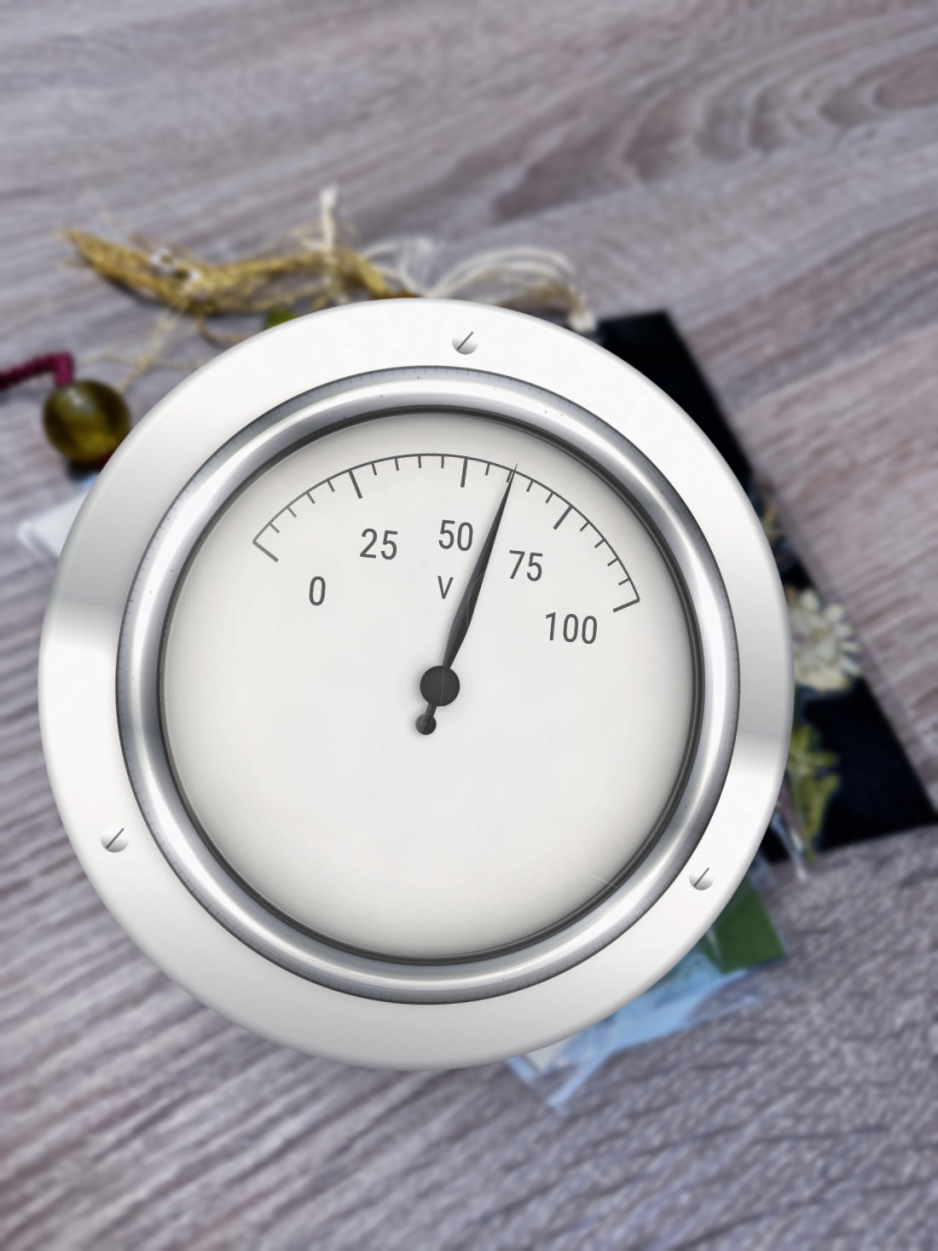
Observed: 60V
